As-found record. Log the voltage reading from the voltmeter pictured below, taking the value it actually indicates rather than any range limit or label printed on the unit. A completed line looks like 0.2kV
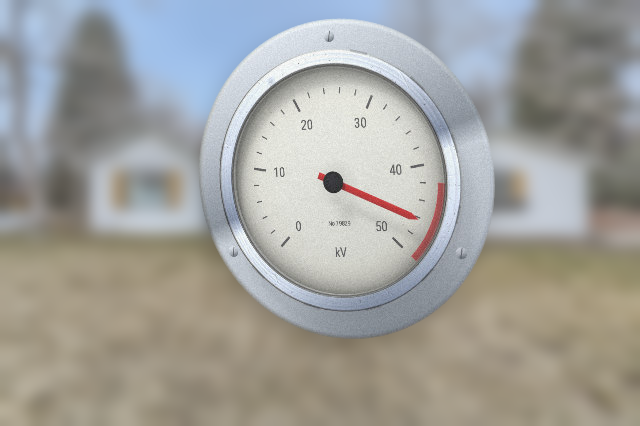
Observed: 46kV
